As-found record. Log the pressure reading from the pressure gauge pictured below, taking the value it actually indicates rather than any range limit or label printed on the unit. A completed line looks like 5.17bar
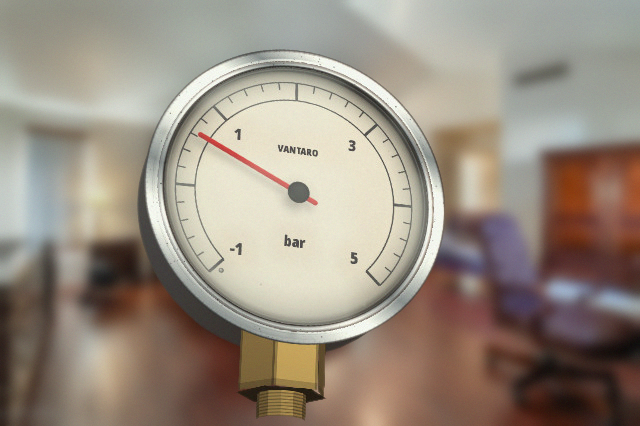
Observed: 0.6bar
